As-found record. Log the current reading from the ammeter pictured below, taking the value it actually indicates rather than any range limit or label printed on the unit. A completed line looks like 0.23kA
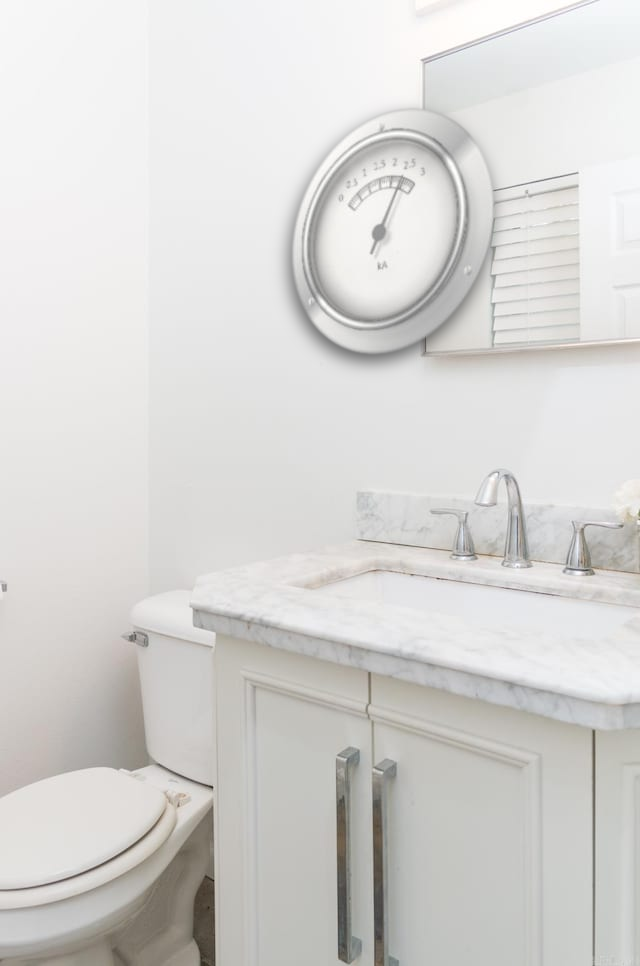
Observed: 2.5kA
